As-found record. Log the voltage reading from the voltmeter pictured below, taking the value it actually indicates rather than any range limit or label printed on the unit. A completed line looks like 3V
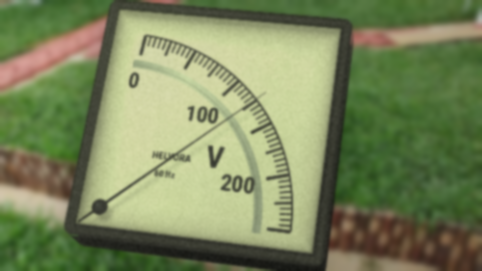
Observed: 125V
